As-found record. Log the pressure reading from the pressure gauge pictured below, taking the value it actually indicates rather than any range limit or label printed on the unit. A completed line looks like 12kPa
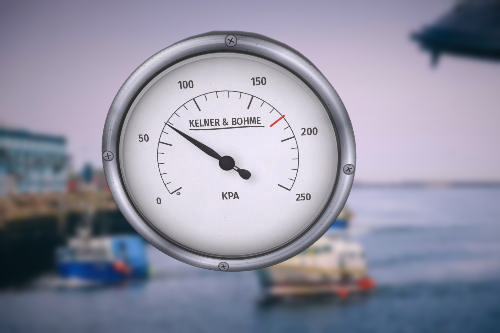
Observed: 70kPa
